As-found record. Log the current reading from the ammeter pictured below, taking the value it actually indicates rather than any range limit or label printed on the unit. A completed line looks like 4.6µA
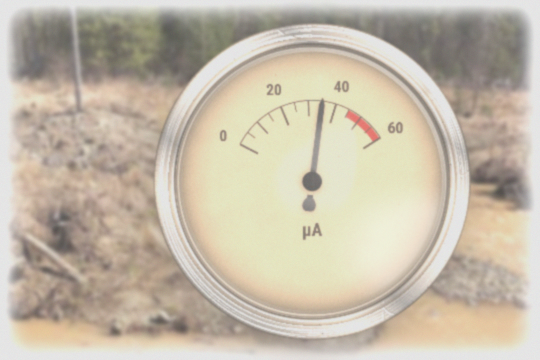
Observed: 35µA
